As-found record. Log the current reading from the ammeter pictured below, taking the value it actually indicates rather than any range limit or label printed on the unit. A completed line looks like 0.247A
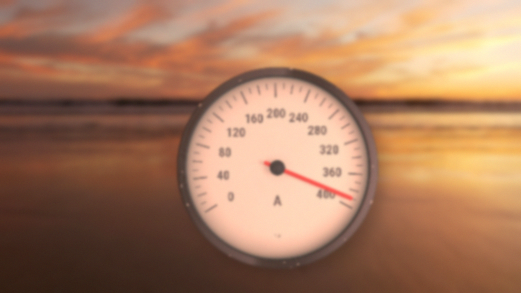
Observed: 390A
